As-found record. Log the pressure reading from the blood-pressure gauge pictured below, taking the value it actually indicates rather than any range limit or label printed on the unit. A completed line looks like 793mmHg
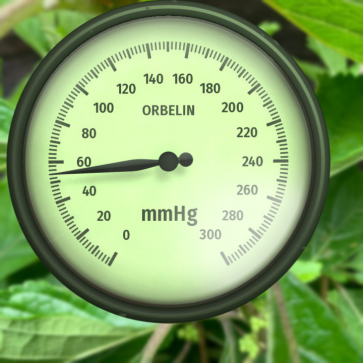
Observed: 54mmHg
